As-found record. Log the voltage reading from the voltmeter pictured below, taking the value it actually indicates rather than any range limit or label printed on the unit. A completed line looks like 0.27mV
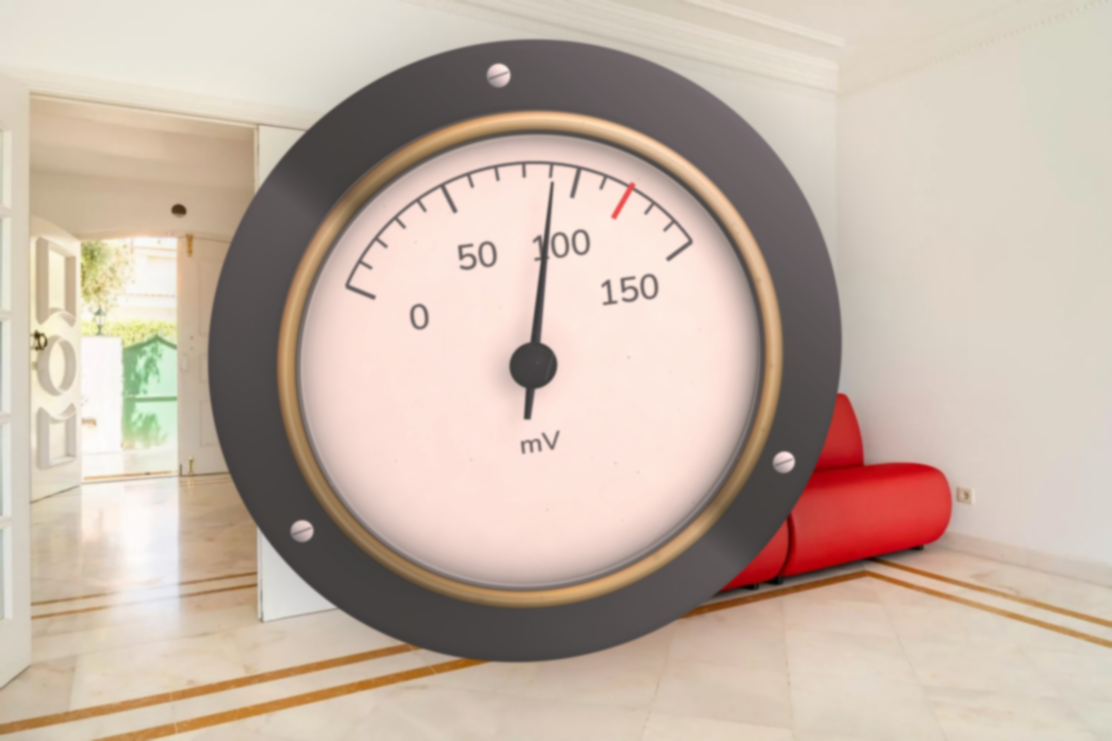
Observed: 90mV
